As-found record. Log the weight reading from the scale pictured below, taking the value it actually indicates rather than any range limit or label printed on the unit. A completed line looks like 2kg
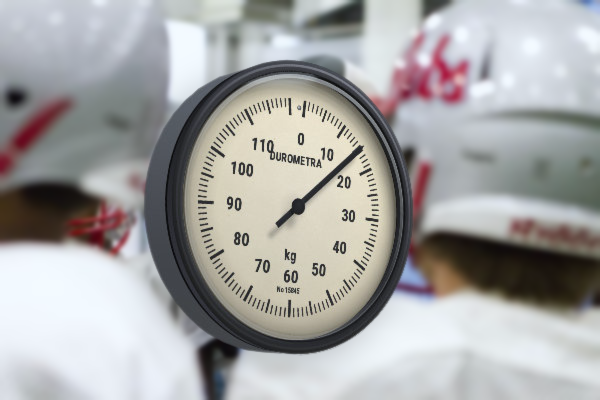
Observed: 15kg
